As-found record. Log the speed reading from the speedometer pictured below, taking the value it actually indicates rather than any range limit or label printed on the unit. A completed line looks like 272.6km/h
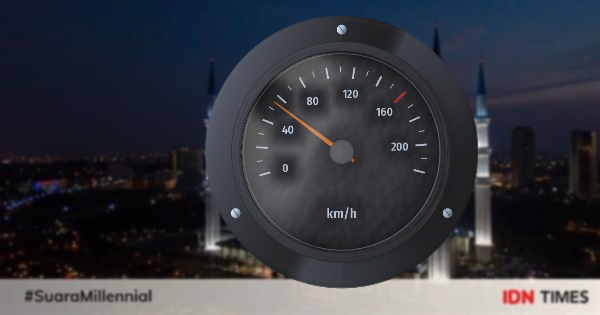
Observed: 55km/h
